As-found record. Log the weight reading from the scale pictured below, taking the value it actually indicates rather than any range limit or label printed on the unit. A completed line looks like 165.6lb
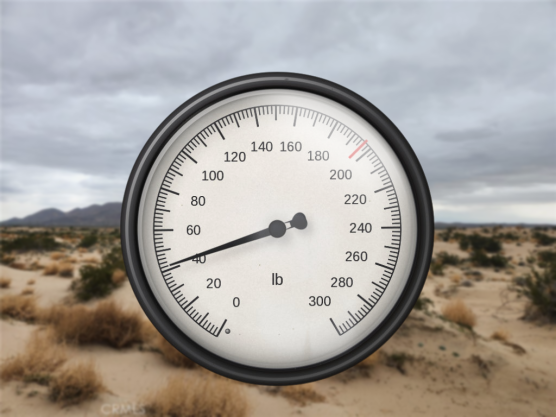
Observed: 42lb
